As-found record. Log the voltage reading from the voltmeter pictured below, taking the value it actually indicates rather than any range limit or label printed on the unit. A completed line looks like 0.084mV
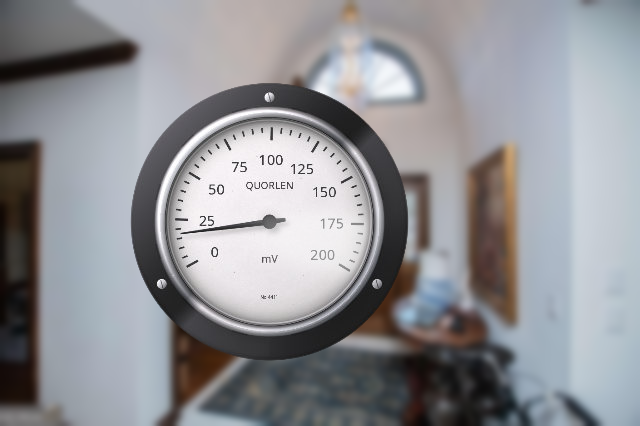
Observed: 17.5mV
